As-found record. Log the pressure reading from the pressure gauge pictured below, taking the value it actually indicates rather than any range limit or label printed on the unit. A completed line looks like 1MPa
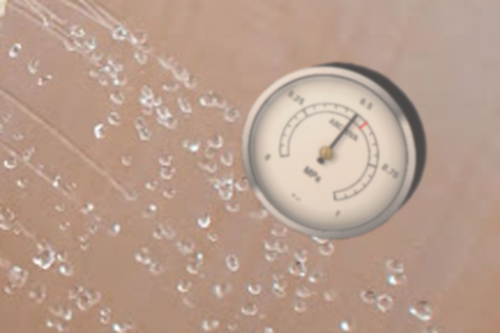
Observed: 0.5MPa
